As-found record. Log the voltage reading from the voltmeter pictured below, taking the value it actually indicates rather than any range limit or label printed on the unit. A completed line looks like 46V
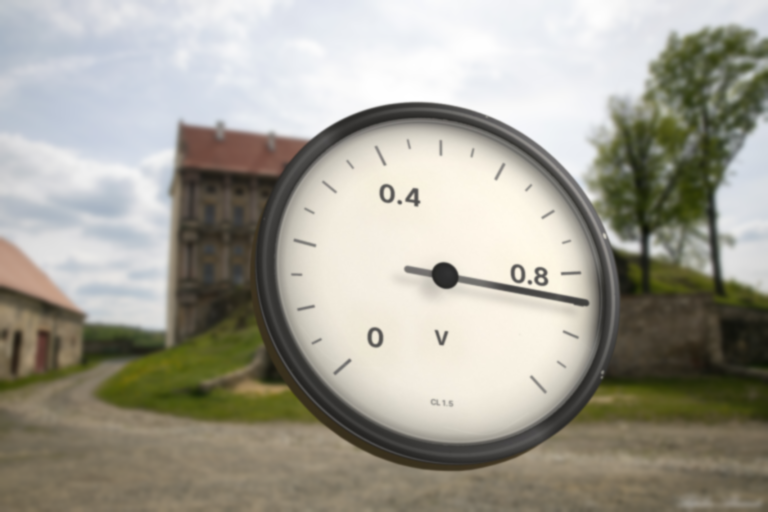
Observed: 0.85V
